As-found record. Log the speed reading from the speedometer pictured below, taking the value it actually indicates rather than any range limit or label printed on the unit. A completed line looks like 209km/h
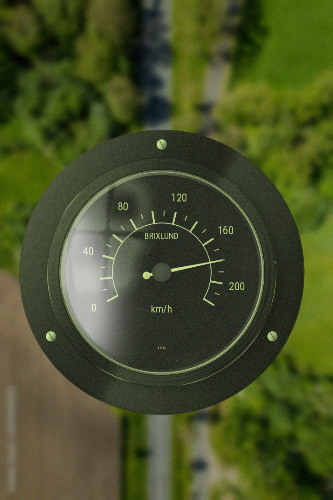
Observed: 180km/h
